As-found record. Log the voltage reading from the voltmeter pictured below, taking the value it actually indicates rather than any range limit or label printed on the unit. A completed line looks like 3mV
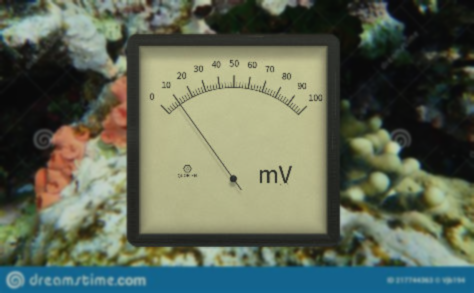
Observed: 10mV
